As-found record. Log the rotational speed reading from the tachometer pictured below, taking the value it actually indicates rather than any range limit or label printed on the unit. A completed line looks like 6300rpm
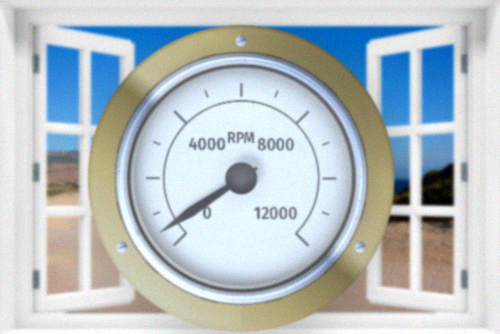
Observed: 500rpm
